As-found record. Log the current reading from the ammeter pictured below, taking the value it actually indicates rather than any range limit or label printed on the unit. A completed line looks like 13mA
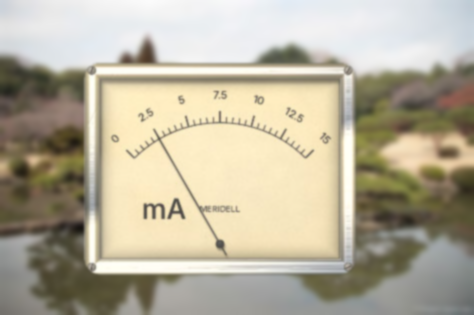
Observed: 2.5mA
